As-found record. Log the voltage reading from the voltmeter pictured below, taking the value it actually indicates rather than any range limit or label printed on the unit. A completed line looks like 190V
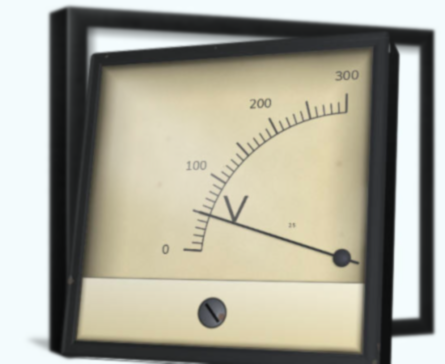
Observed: 50V
